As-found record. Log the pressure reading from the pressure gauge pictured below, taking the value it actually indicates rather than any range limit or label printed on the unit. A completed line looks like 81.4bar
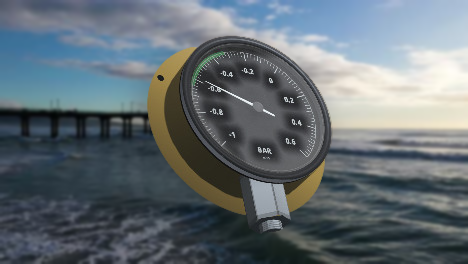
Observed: -0.6bar
